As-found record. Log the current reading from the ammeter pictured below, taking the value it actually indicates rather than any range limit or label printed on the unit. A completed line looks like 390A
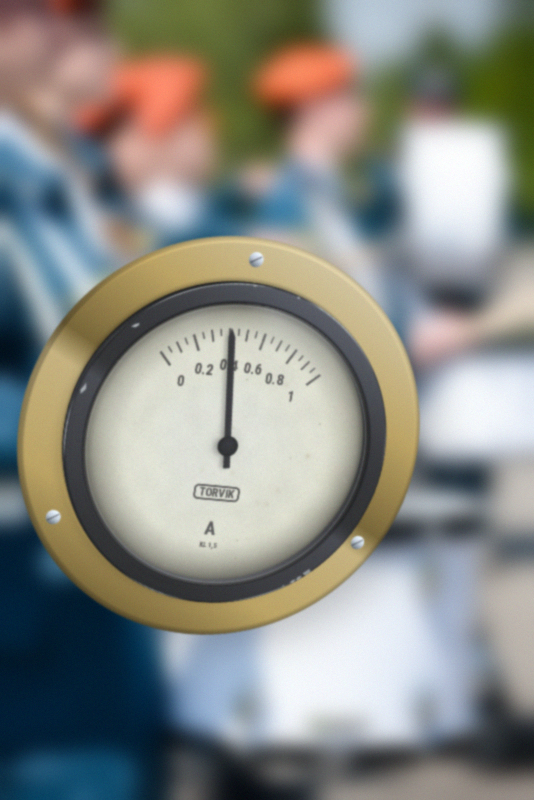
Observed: 0.4A
